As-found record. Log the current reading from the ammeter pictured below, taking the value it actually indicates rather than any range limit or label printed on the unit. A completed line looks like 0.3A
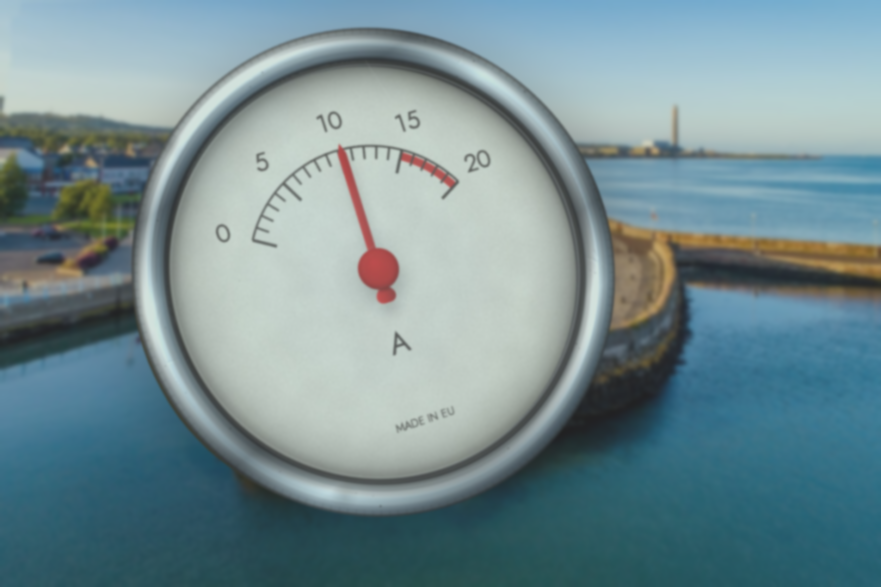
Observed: 10A
